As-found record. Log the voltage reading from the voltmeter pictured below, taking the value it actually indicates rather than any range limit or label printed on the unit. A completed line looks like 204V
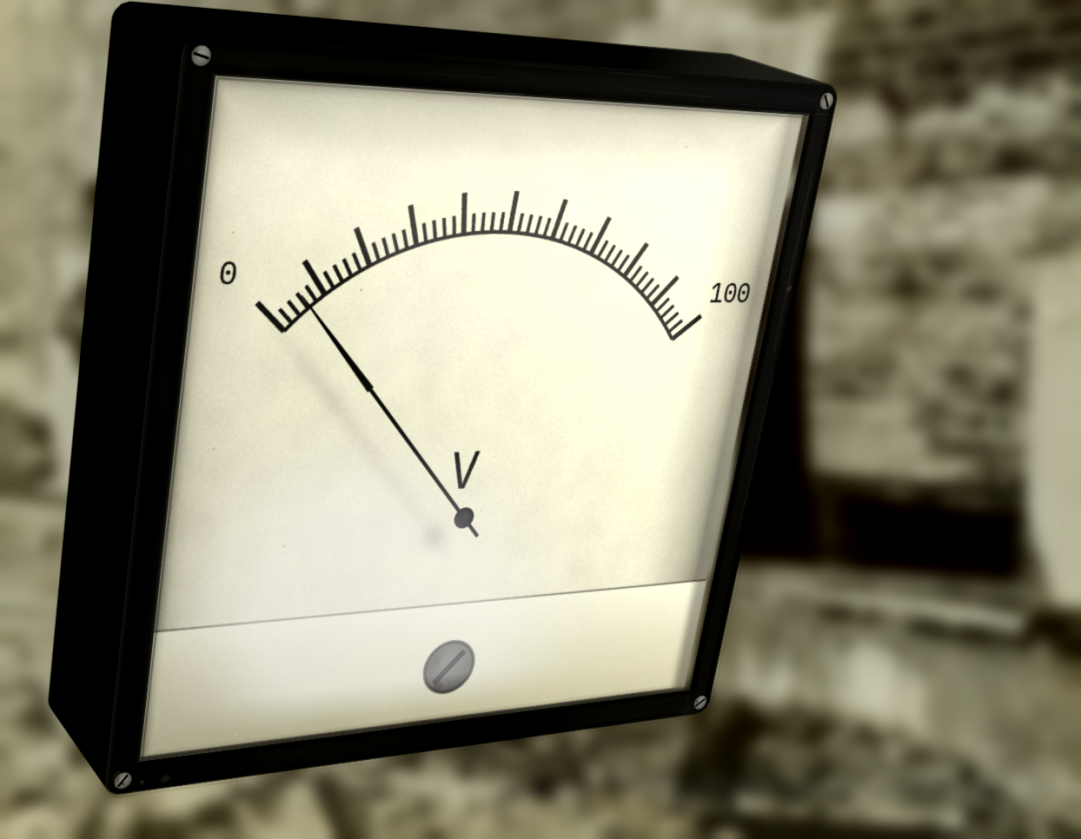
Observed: 6V
